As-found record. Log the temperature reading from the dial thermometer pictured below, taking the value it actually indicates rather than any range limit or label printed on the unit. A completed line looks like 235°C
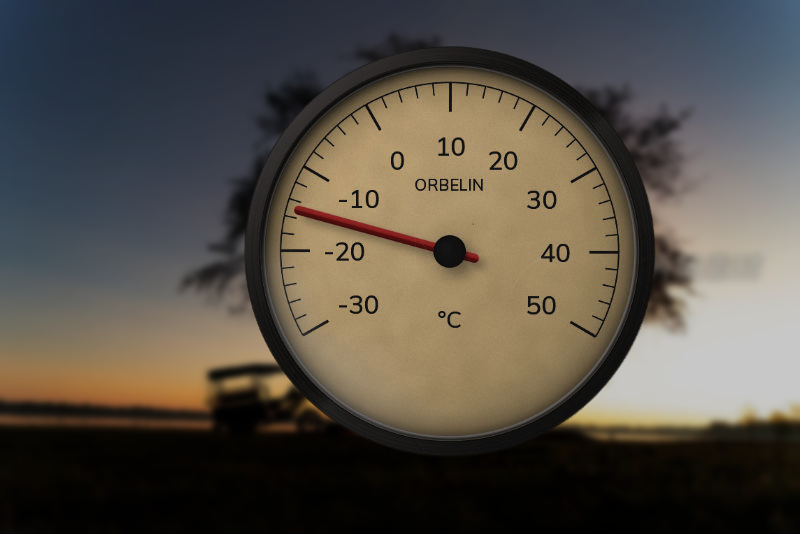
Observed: -15°C
